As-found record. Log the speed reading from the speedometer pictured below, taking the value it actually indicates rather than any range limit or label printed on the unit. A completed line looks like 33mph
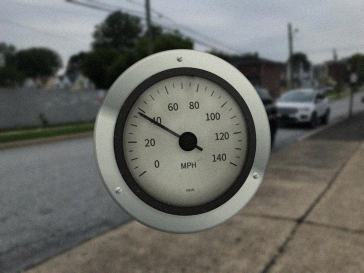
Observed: 37.5mph
